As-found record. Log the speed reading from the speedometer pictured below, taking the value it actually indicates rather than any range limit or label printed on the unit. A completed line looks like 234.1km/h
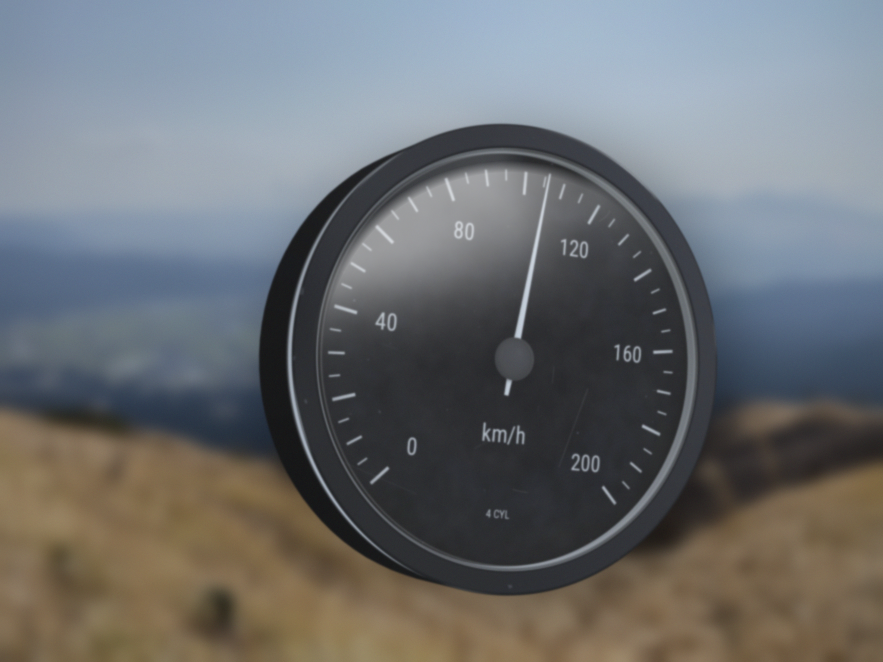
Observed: 105km/h
